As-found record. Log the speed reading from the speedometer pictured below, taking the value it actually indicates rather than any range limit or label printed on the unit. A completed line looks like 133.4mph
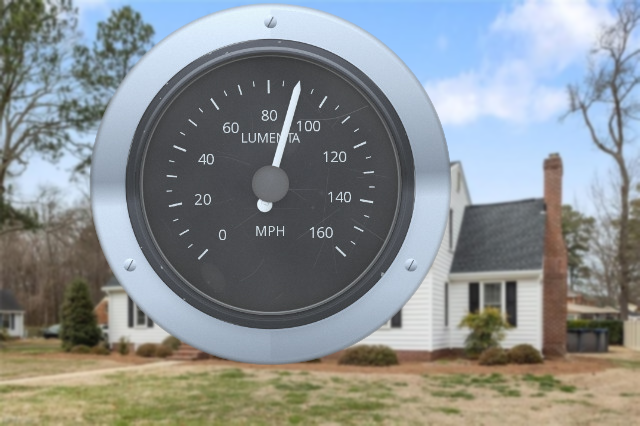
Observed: 90mph
